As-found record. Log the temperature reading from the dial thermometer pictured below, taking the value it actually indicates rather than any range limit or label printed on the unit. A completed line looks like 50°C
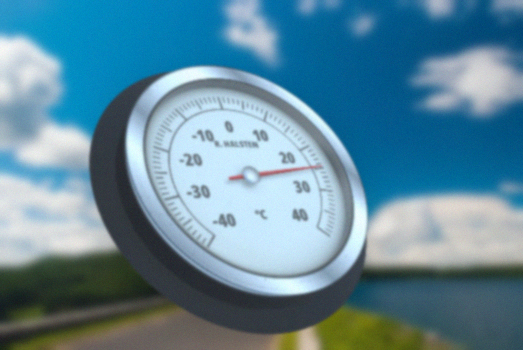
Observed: 25°C
